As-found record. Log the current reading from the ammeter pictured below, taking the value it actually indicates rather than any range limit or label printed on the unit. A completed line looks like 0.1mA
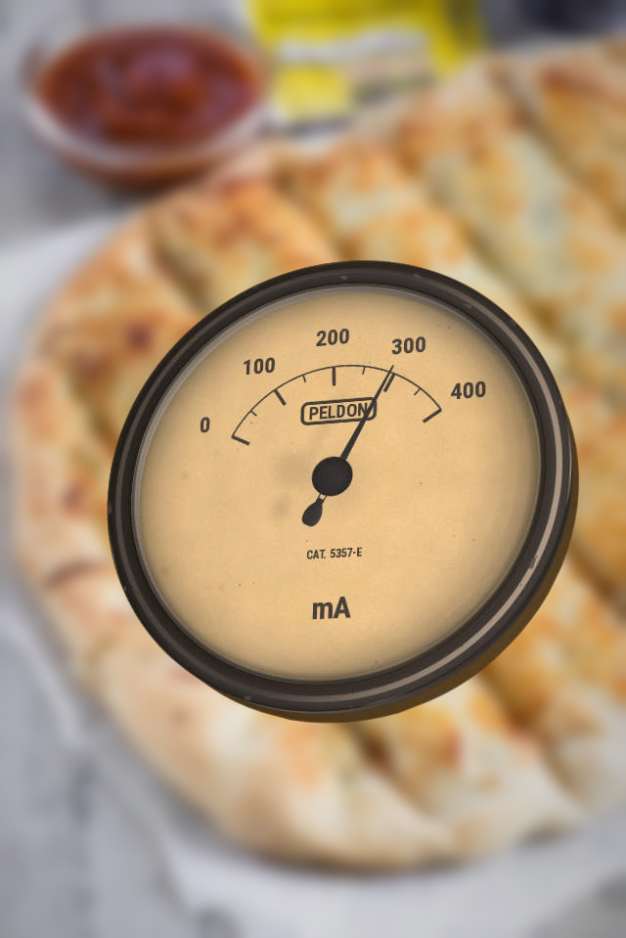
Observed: 300mA
